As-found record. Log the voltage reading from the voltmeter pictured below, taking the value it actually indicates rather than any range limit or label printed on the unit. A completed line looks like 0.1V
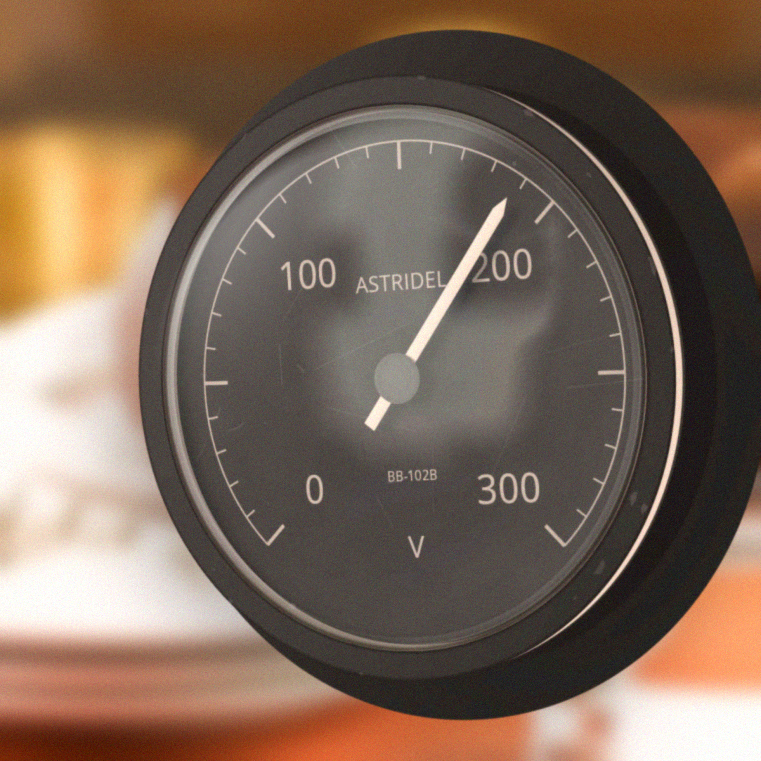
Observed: 190V
